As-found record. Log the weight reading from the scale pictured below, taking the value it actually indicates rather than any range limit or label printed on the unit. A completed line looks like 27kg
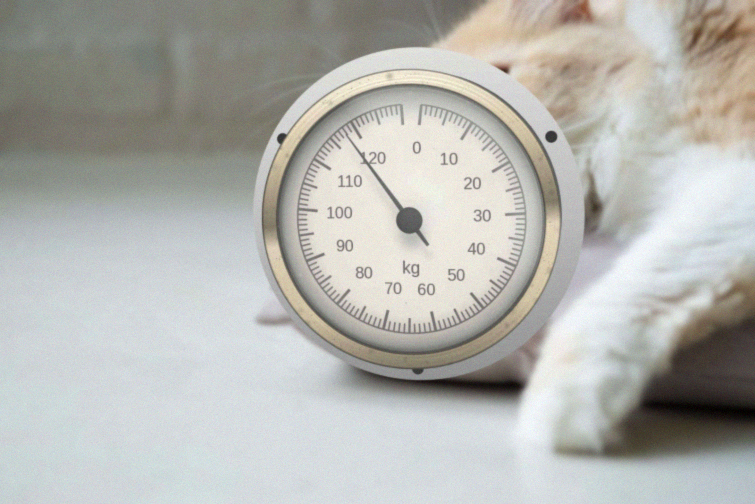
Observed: 118kg
